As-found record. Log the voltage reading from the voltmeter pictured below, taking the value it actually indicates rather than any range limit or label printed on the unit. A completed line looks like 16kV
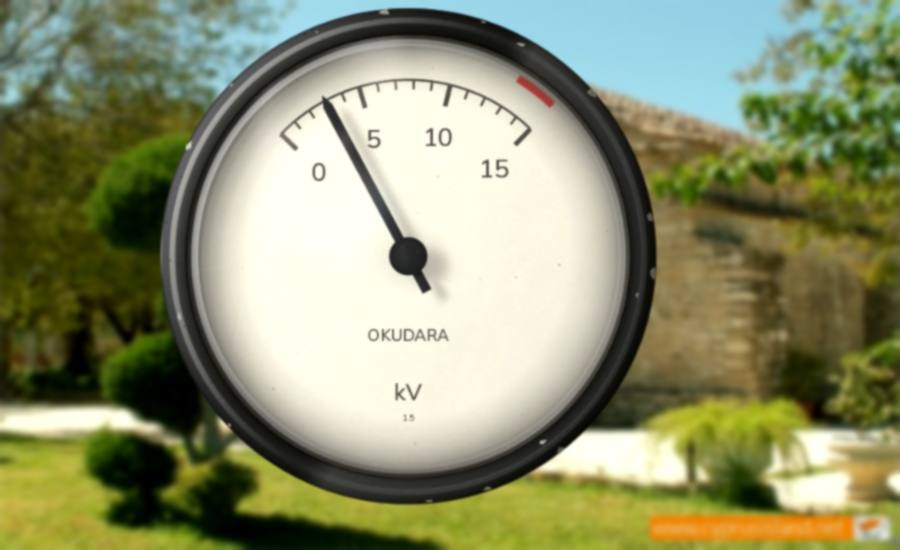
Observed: 3kV
